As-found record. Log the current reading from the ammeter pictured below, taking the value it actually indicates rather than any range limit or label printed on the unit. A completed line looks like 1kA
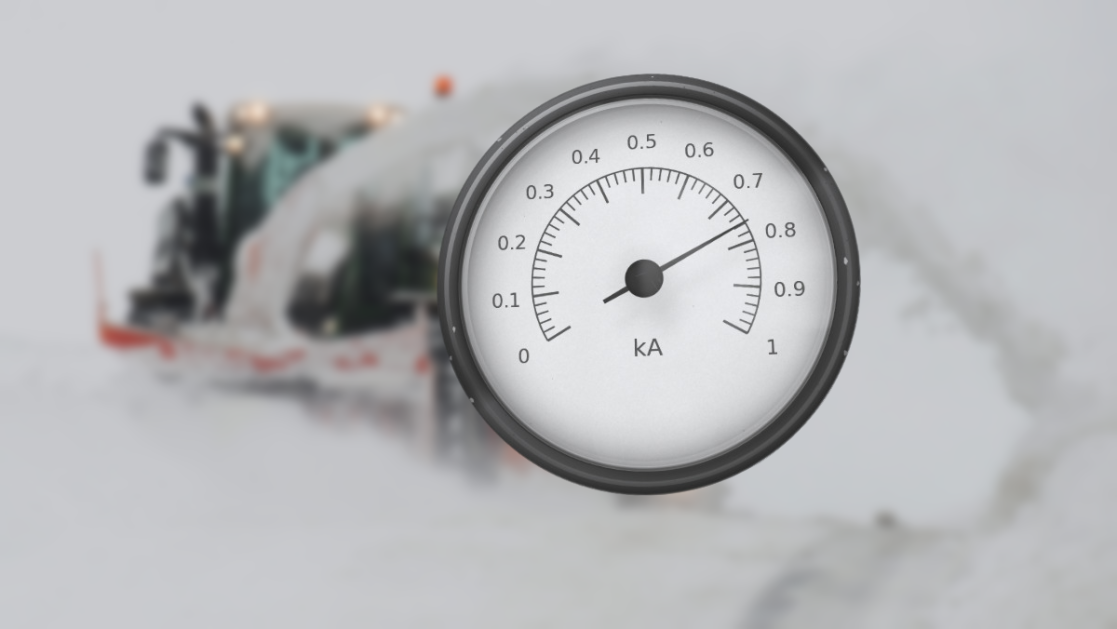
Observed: 0.76kA
